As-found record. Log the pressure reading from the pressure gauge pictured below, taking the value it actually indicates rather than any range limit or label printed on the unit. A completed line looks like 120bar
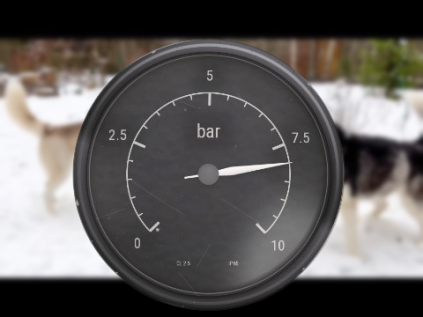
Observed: 8bar
